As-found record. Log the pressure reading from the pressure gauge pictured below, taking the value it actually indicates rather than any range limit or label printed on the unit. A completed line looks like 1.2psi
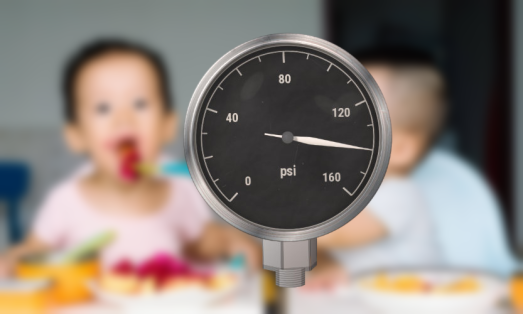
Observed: 140psi
